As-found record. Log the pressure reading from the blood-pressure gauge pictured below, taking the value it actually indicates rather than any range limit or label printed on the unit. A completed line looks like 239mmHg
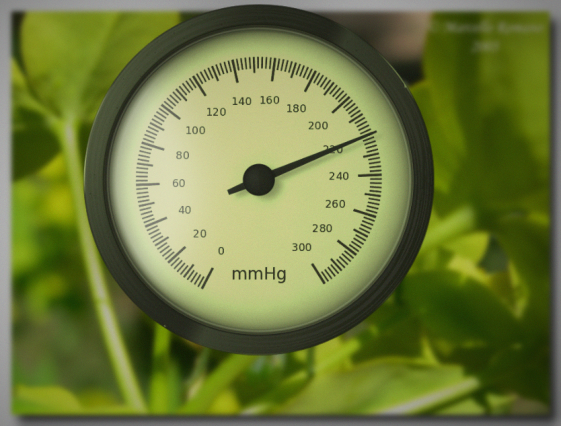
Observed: 220mmHg
